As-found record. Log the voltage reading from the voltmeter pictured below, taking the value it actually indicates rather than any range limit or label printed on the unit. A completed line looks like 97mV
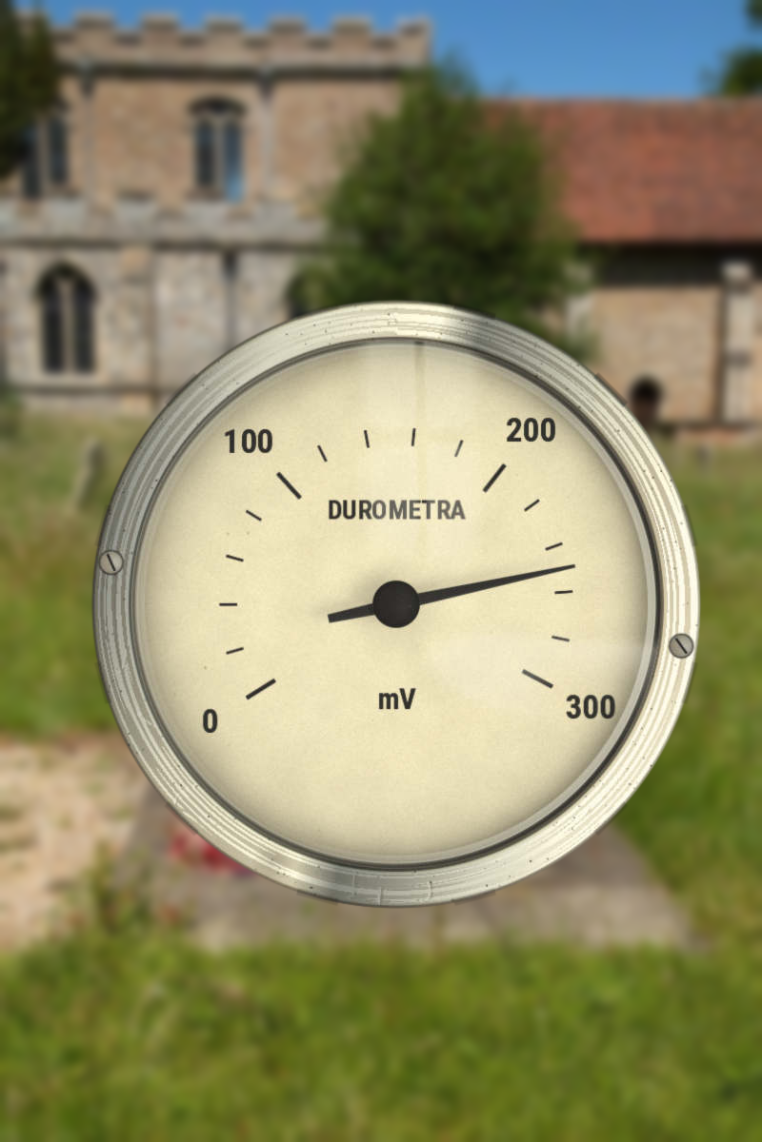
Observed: 250mV
